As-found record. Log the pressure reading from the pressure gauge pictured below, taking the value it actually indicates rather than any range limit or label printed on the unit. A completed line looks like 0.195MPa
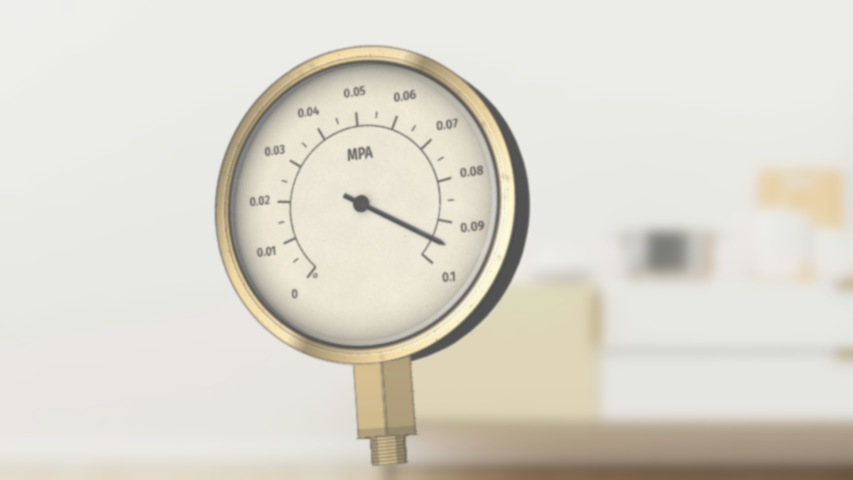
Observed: 0.095MPa
